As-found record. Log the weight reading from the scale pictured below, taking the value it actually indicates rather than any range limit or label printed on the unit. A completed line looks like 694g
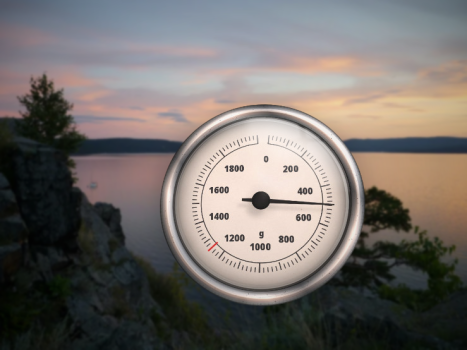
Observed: 500g
